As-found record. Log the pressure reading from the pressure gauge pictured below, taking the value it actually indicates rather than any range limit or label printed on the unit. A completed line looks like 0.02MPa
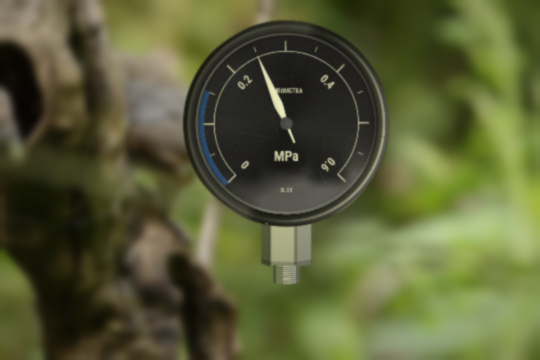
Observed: 0.25MPa
